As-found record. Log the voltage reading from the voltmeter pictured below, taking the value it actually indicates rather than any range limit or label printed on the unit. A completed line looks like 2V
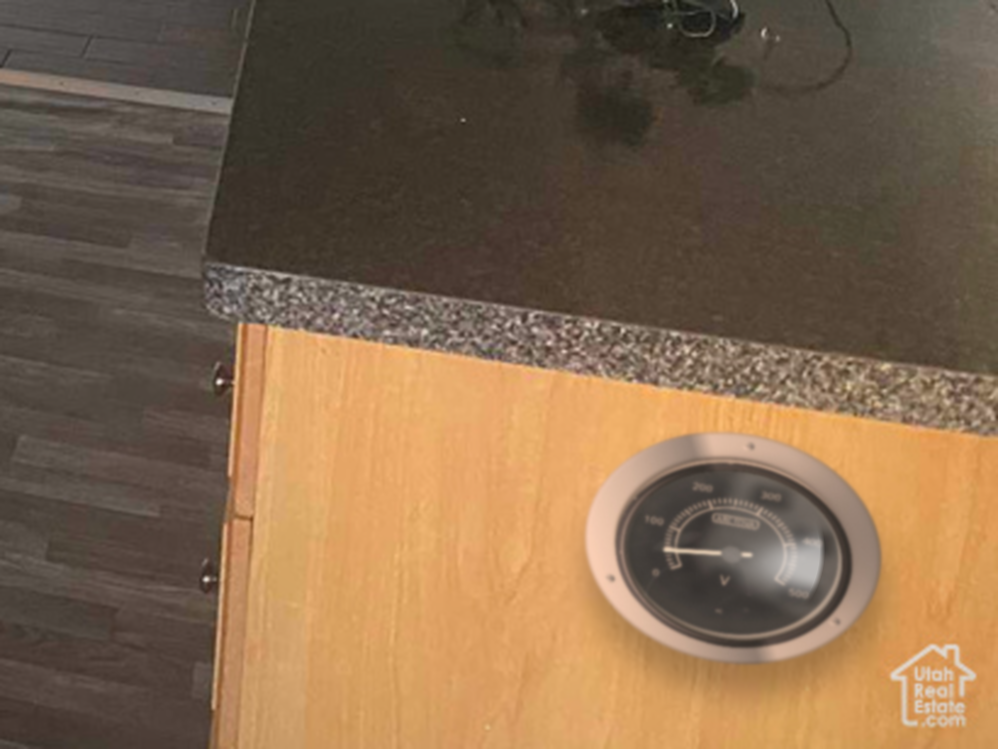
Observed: 50V
